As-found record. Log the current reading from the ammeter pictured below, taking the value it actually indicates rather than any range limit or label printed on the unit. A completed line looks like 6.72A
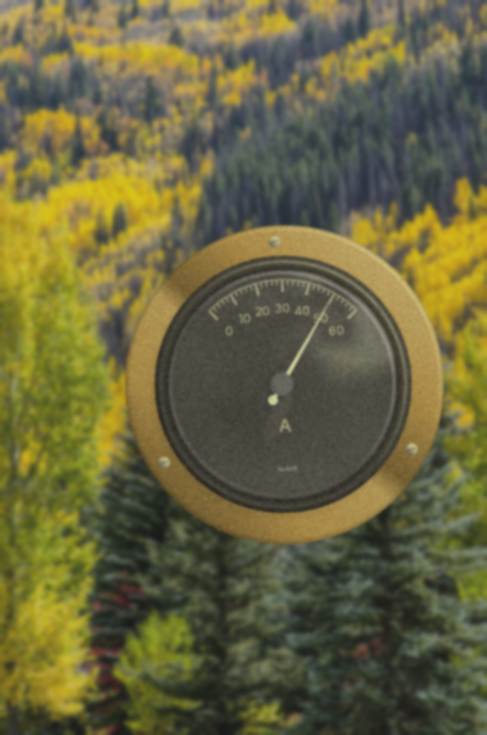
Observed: 50A
